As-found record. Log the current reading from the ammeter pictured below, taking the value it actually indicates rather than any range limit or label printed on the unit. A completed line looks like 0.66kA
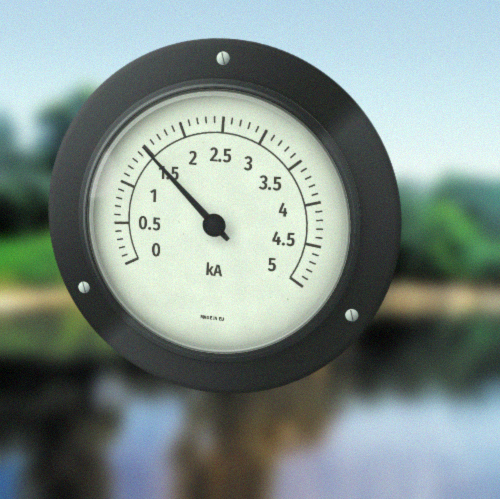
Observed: 1.5kA
